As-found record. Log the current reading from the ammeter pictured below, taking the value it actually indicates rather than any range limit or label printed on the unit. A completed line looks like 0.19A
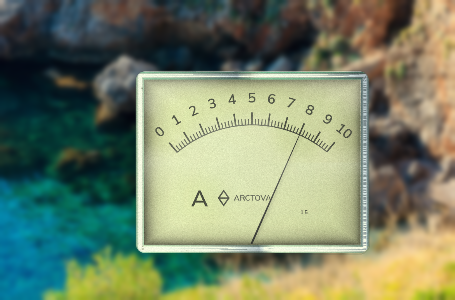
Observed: 8A
